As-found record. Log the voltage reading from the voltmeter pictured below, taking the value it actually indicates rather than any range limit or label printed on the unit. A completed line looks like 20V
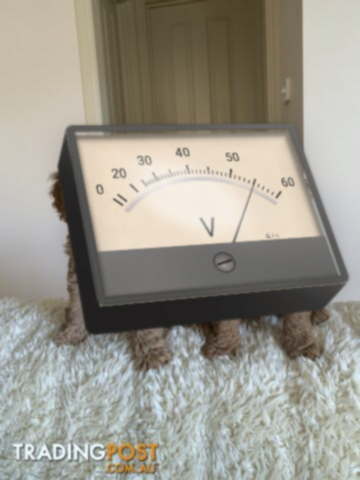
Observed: 55V
